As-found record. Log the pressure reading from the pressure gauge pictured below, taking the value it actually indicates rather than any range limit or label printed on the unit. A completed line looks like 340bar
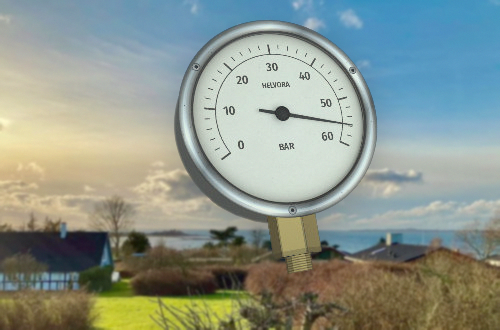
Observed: 56bar
